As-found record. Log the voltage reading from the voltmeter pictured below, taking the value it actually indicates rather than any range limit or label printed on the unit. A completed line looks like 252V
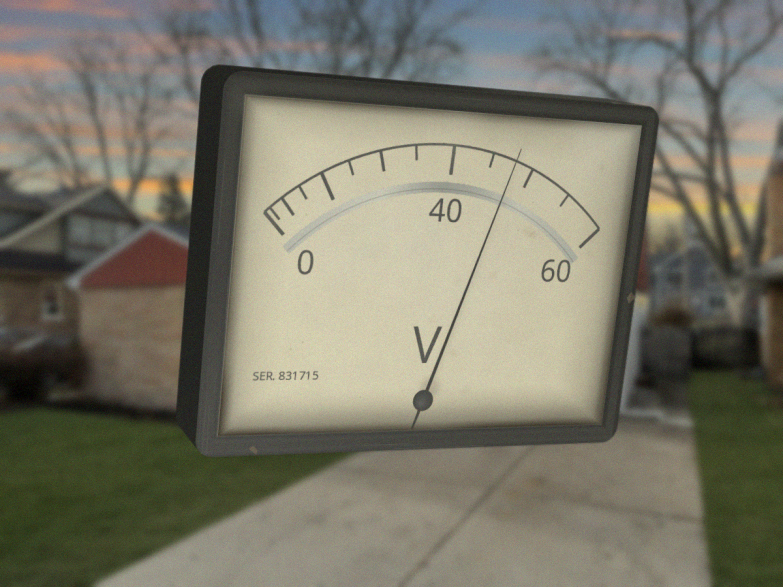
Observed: 47.5V
